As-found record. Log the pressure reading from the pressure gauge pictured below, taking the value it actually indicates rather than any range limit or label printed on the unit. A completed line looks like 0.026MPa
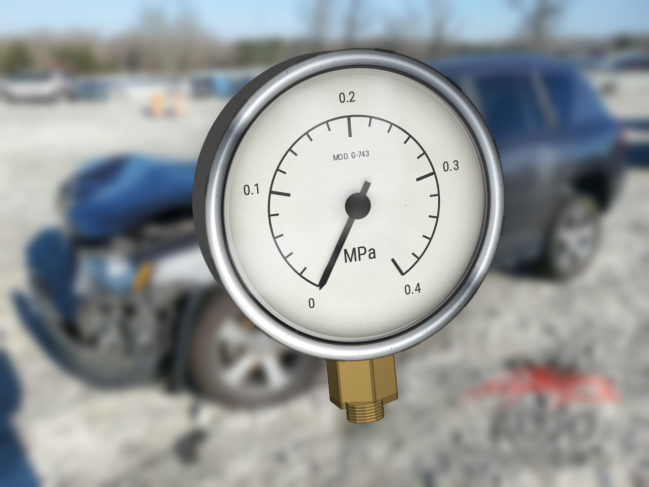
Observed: 0MPa
